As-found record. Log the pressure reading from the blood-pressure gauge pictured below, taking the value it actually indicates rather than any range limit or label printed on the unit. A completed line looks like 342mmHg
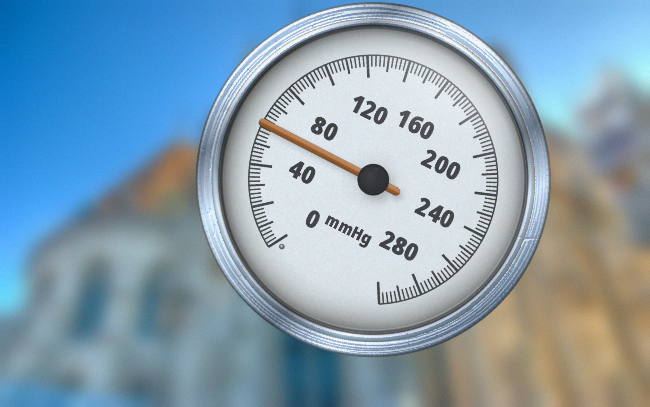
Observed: 60mmHg
